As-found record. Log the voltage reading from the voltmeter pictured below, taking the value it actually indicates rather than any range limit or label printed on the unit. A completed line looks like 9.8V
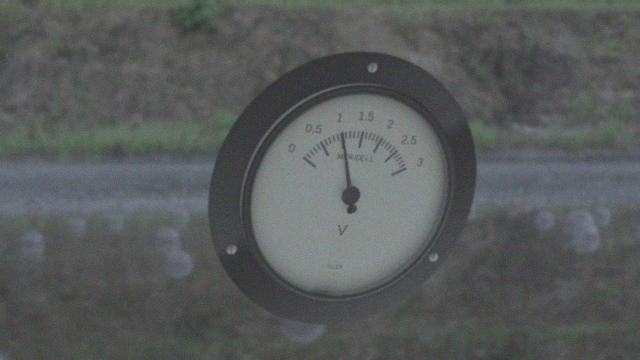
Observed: 1V
